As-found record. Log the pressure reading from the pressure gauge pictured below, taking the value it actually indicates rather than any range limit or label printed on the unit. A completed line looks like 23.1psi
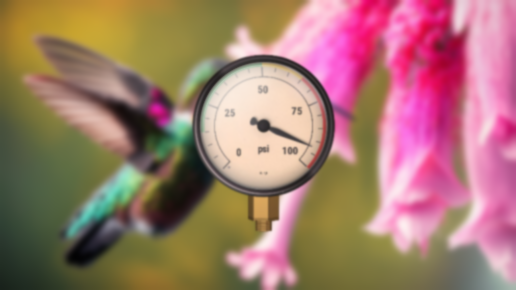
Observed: 92.5psi
